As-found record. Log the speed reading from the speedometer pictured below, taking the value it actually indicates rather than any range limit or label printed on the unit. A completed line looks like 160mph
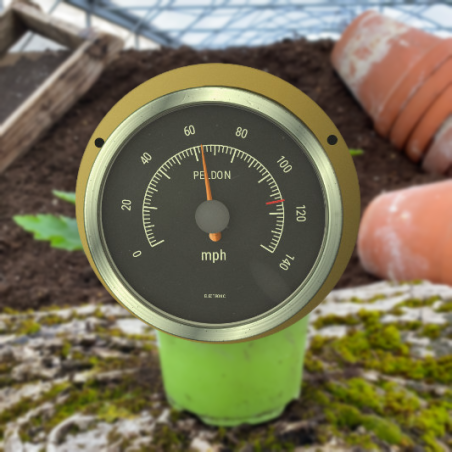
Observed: 64mph
